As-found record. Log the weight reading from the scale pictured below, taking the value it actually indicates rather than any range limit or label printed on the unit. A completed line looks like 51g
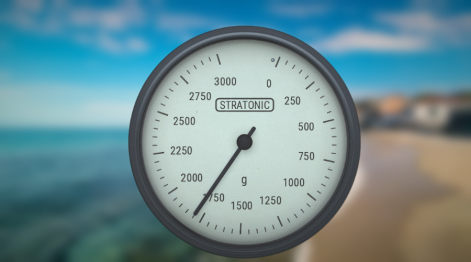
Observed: 1800g
